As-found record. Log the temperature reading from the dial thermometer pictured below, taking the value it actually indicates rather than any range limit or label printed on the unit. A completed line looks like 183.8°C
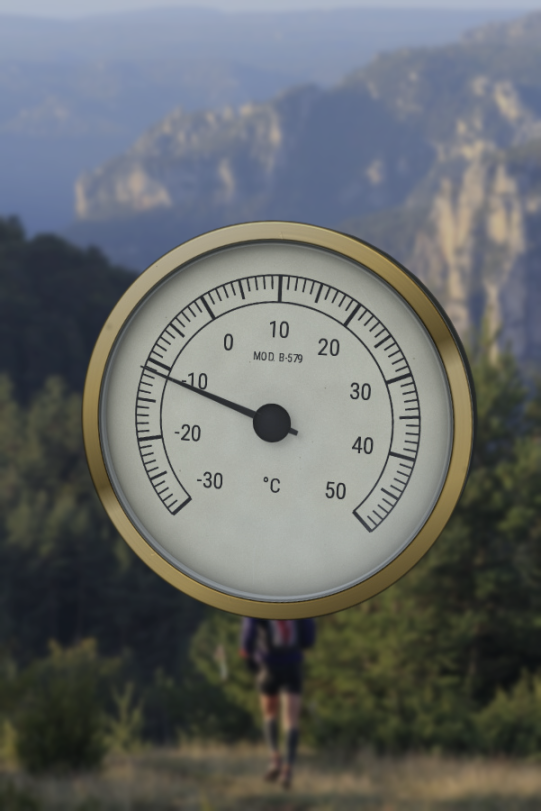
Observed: -11°C
